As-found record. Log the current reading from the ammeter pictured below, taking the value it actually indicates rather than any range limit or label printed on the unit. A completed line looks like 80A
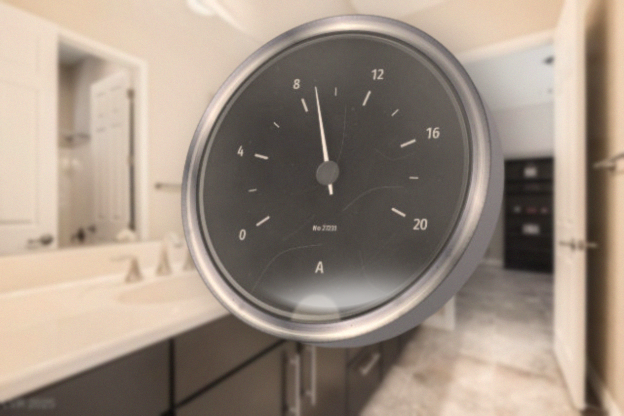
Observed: 9A
